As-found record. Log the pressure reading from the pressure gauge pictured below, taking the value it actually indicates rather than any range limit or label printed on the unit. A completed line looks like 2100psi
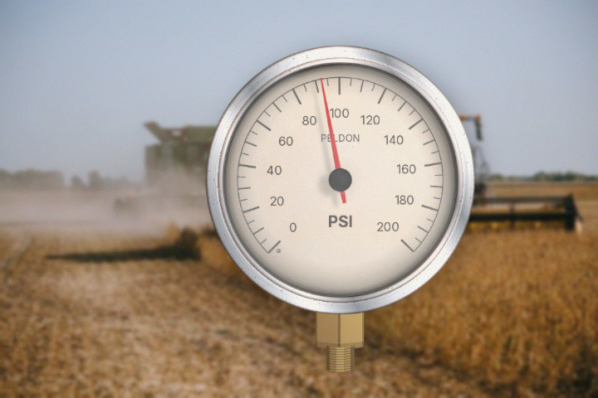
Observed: 92.5psi
